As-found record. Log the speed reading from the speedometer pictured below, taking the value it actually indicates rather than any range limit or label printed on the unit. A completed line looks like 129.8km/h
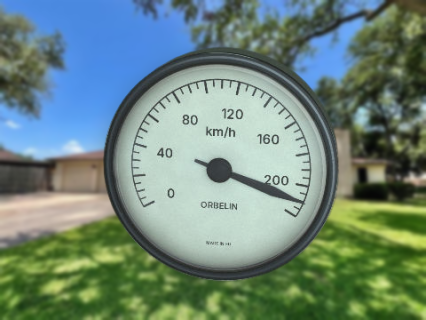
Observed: 210km/h
